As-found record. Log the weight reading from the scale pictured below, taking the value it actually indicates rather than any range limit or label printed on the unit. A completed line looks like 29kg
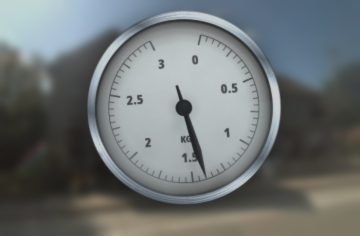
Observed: 1.4kg
